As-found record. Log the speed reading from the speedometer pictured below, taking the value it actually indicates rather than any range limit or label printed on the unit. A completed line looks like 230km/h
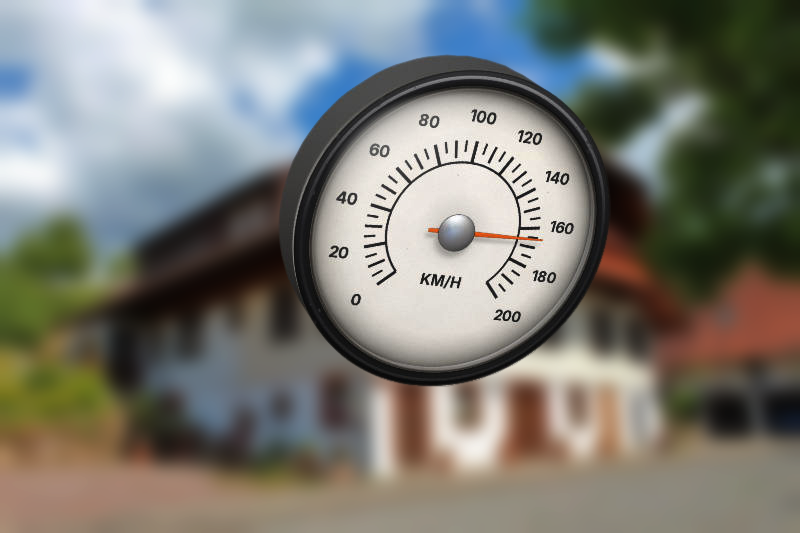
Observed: 165km/h
